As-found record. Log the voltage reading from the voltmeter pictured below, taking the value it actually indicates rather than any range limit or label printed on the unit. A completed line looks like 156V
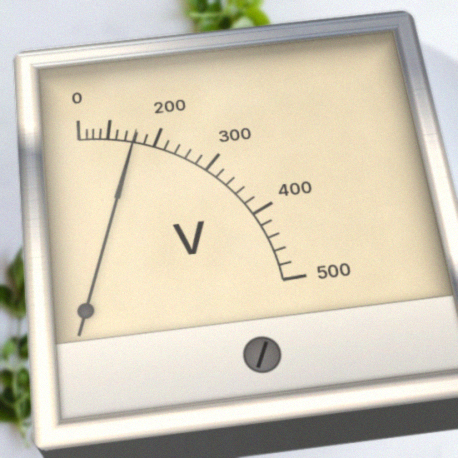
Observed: 160V
